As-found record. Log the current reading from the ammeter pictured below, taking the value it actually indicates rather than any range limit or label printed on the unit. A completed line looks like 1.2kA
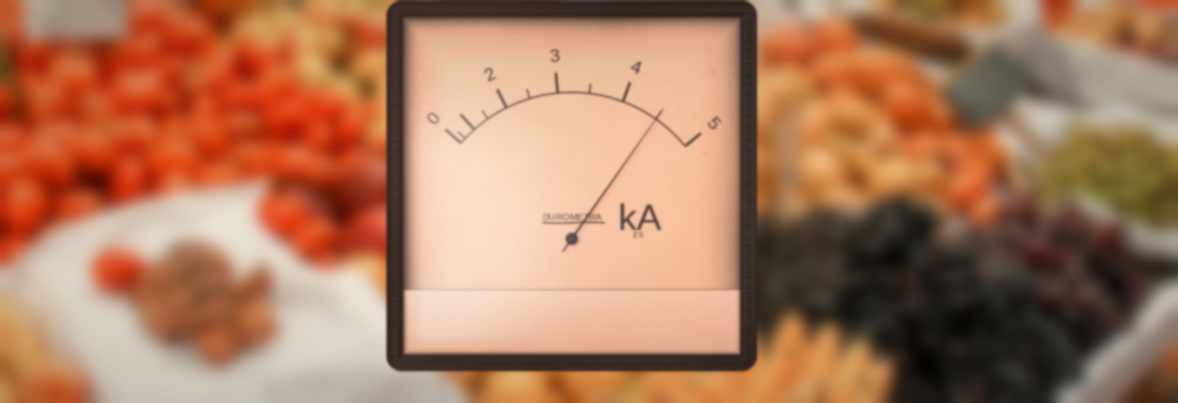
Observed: 4.5kA
